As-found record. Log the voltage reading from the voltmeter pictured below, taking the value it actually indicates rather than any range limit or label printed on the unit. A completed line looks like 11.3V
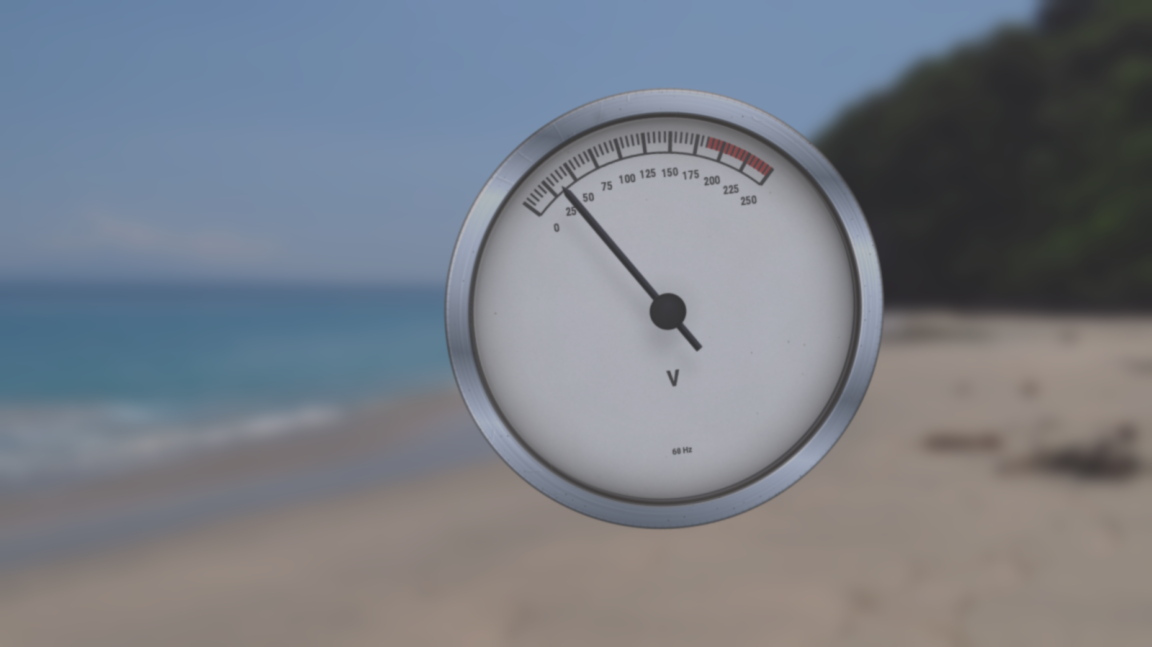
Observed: 35V
